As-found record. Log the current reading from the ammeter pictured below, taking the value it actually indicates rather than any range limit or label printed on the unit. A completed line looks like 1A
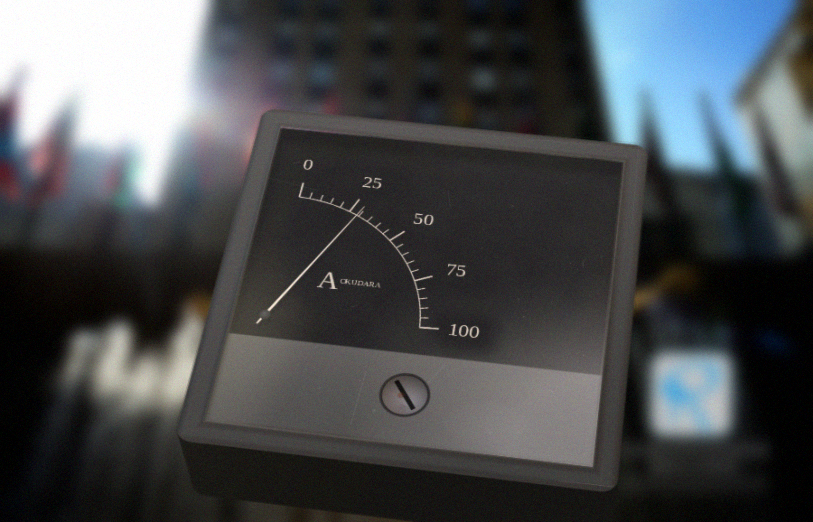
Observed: 30A
